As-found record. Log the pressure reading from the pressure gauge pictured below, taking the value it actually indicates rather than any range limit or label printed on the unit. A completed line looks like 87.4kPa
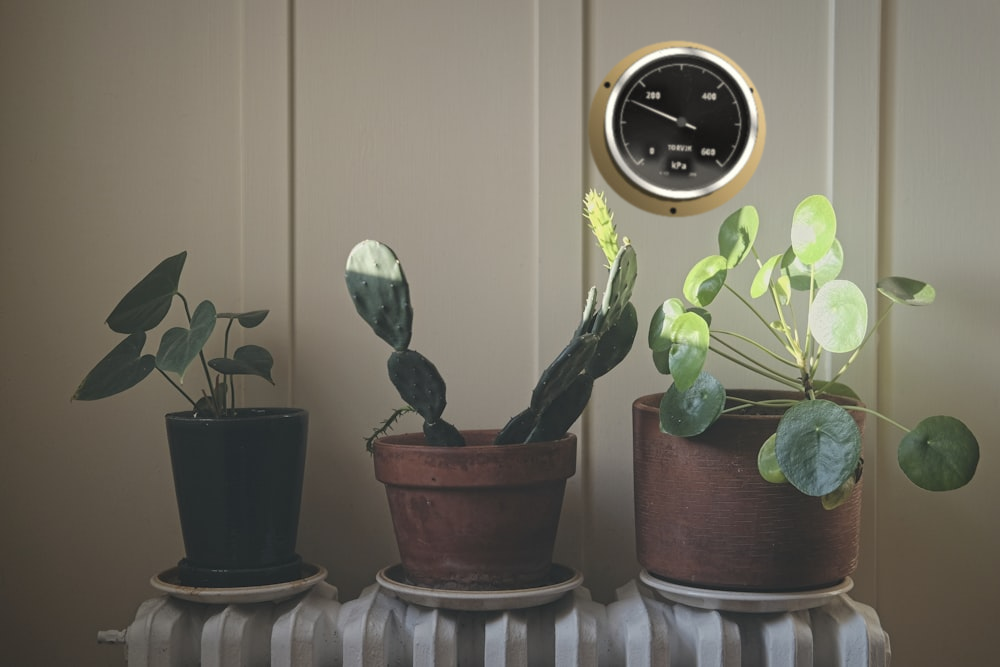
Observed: 150kPa
